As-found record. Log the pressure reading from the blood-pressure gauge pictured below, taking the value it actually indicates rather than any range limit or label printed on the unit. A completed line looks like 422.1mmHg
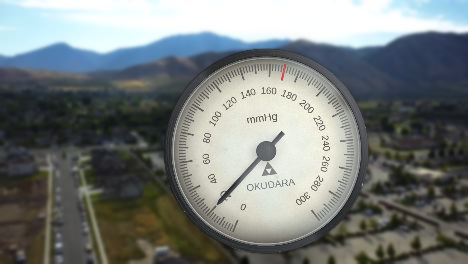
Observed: 20mmHg
